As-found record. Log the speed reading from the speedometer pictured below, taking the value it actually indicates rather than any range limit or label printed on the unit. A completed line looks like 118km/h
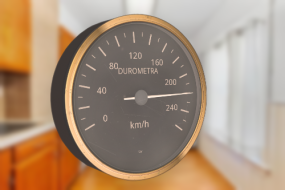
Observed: 220km/h
